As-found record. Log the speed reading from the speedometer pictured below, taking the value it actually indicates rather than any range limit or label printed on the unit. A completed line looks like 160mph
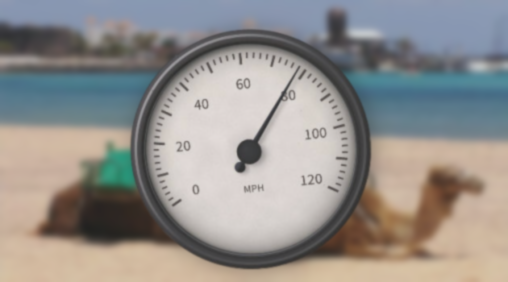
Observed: 78mph
